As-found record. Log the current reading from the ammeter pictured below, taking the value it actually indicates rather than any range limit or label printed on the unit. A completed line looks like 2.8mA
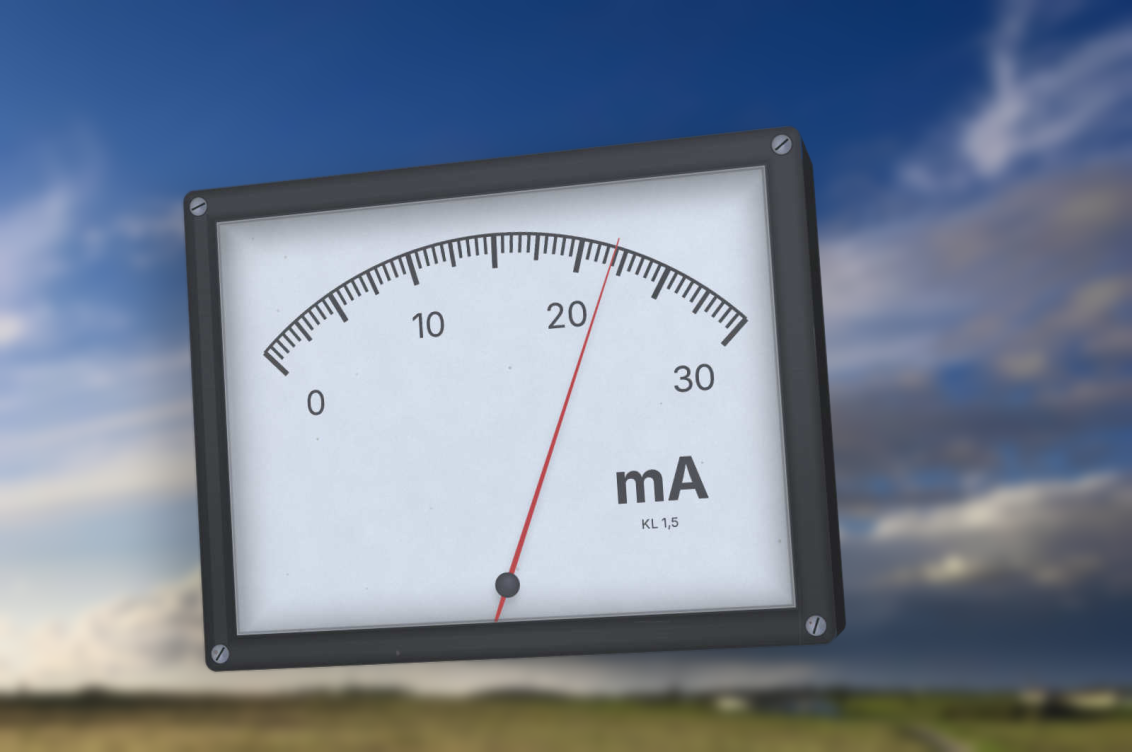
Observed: 22mA
